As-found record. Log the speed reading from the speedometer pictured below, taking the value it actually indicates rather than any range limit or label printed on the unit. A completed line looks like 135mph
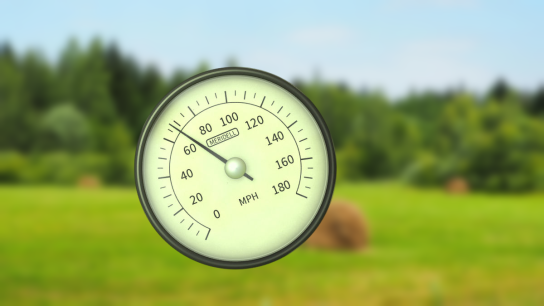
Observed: 67.5mph
